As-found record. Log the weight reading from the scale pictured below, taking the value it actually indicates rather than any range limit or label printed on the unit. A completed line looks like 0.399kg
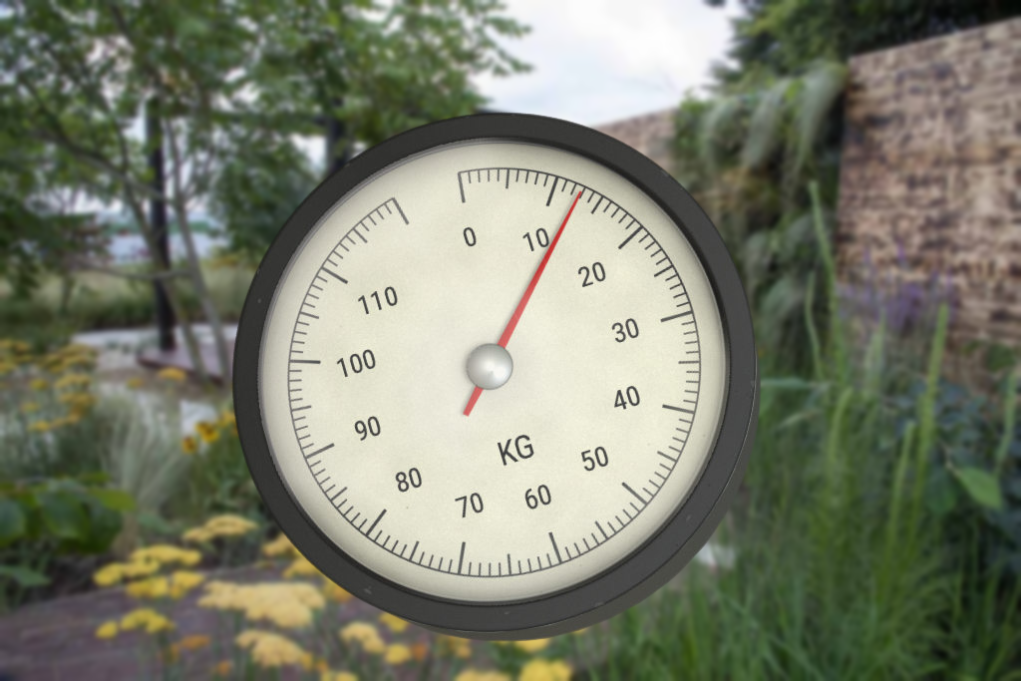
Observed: 13kg
